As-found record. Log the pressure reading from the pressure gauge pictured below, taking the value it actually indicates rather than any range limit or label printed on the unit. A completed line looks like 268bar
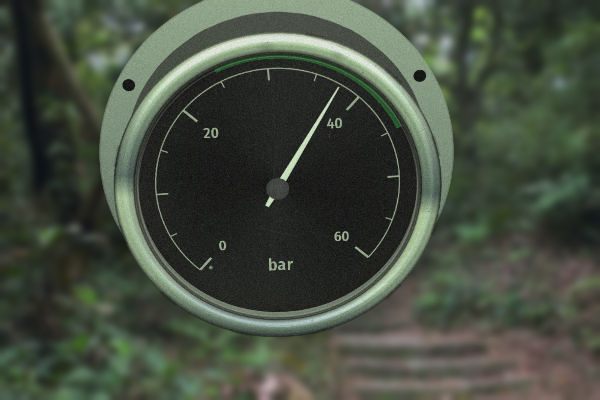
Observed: 37.5bar
